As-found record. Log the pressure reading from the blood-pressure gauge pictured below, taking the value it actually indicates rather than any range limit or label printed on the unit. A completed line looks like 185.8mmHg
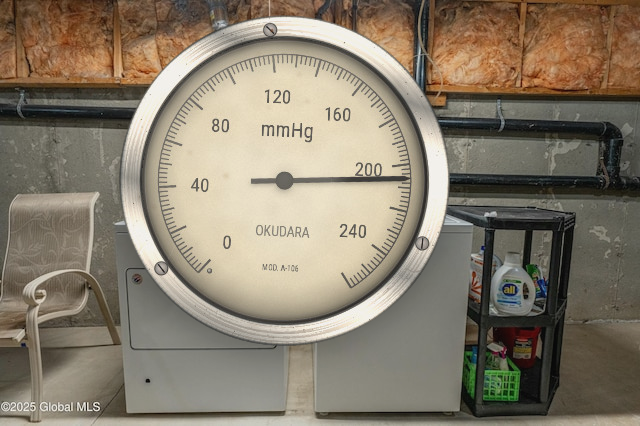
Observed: 206mmHg
